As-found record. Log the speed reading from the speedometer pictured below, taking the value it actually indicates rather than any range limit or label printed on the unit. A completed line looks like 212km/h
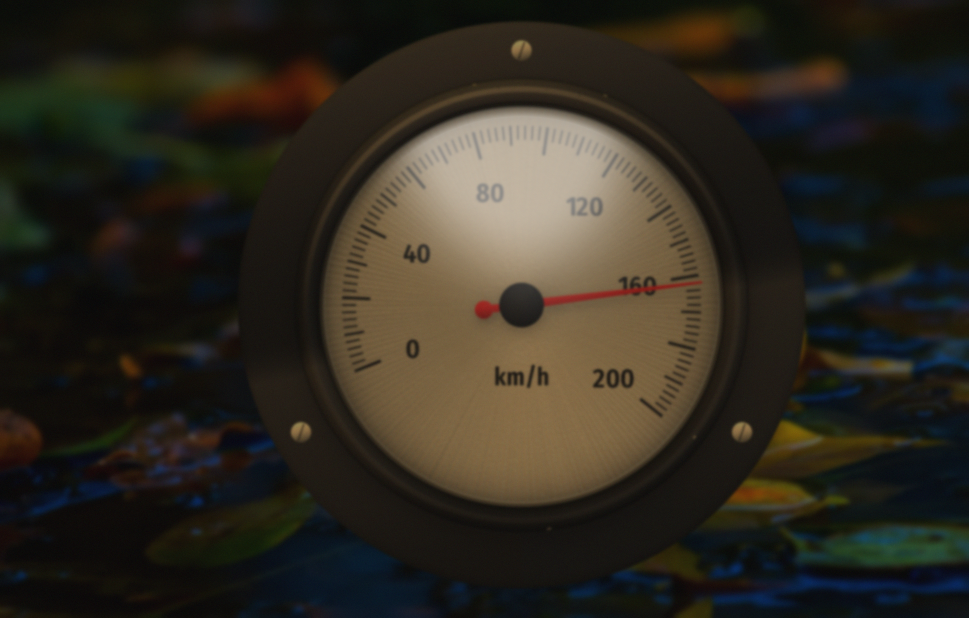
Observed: 162km/h
